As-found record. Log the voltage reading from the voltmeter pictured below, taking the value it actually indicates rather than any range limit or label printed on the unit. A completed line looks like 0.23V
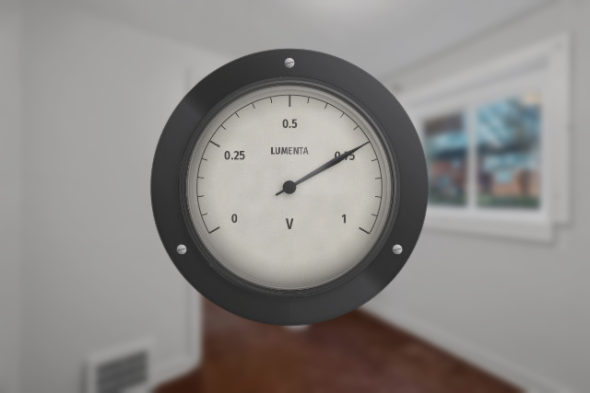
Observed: 0.75V
